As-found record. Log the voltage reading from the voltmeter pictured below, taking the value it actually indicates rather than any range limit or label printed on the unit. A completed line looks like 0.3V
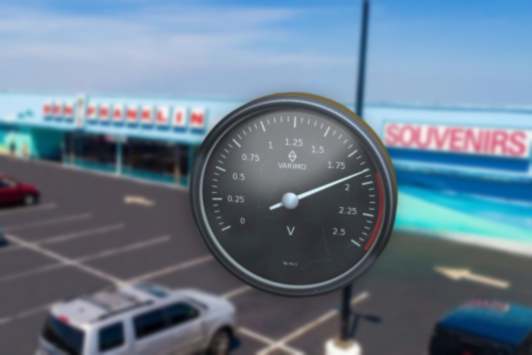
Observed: 1.9V
